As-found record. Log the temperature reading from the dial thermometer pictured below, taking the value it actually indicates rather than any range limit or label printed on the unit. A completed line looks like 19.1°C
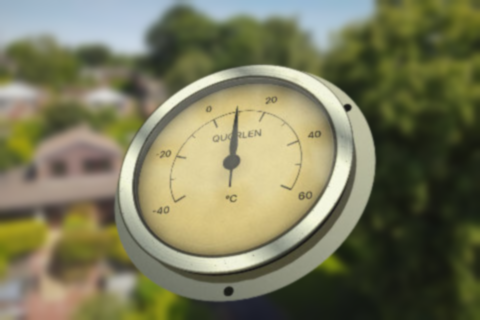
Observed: 10°C
